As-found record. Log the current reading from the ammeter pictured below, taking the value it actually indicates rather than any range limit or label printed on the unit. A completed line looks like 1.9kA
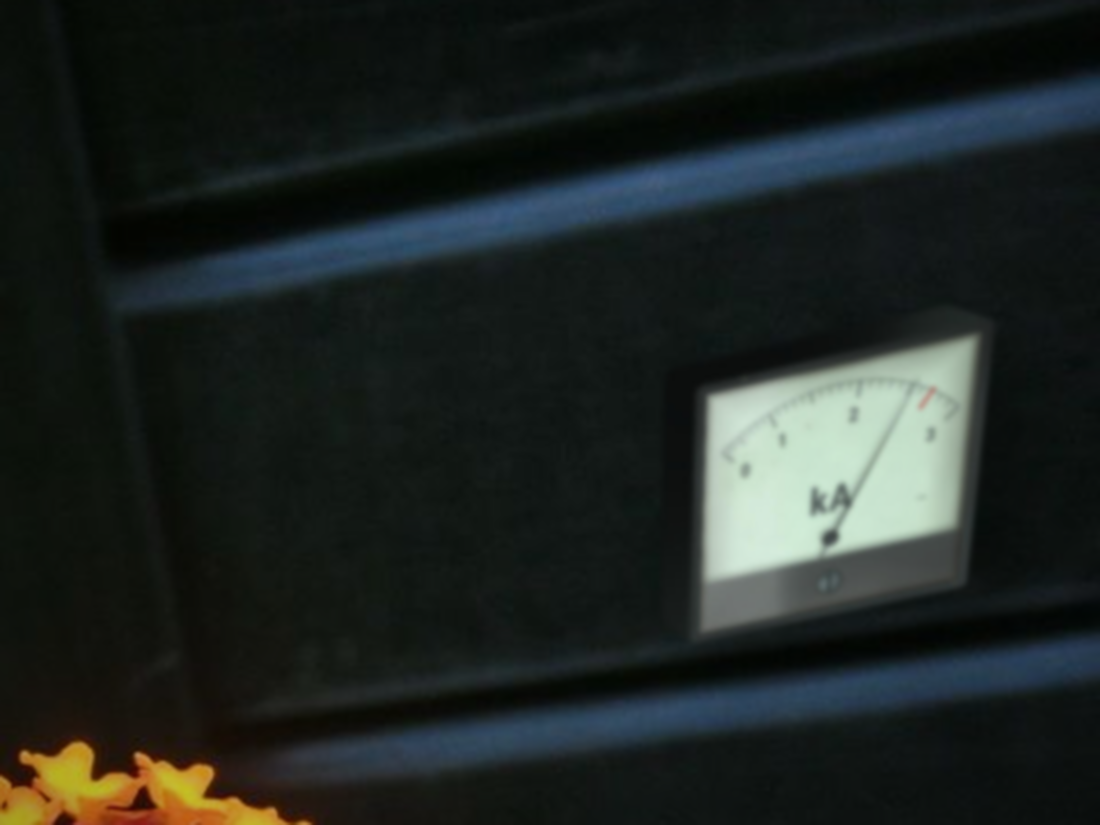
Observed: 2.5kA
